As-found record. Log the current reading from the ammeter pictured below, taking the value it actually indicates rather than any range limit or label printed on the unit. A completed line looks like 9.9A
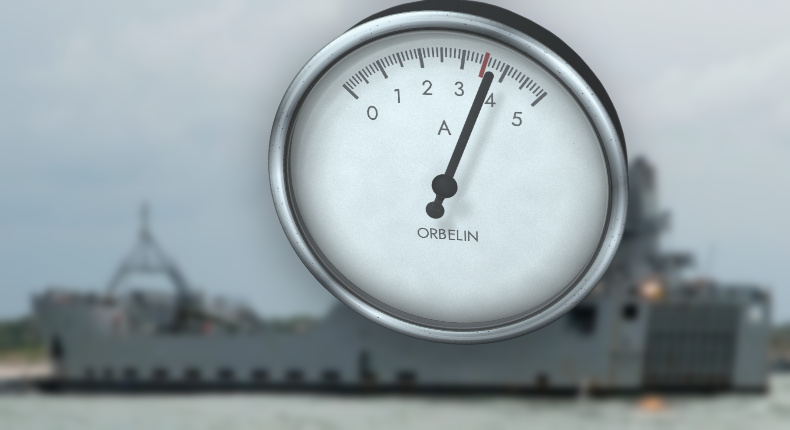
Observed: 3.7A
